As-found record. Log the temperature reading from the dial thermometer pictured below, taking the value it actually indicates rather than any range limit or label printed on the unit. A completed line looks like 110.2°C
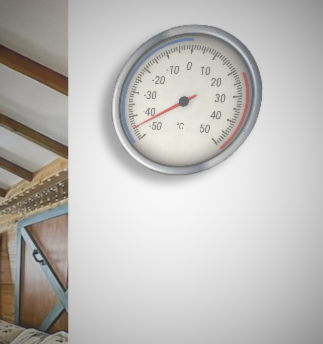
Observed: -45°C
